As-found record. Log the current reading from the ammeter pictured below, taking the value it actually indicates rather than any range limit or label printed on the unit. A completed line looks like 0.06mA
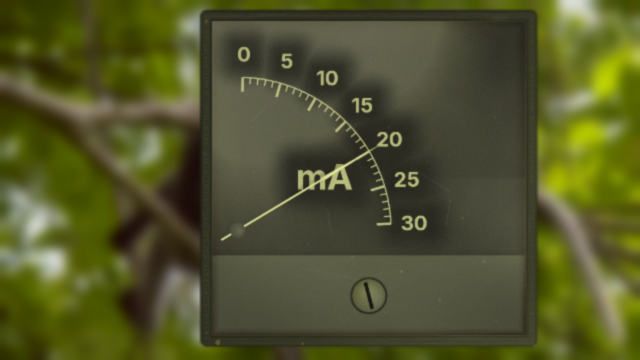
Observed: 20mA
